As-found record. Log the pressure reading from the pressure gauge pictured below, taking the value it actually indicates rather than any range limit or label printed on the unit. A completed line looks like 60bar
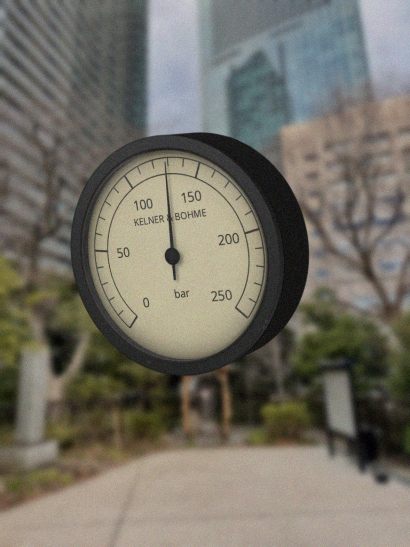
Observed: 130bar
